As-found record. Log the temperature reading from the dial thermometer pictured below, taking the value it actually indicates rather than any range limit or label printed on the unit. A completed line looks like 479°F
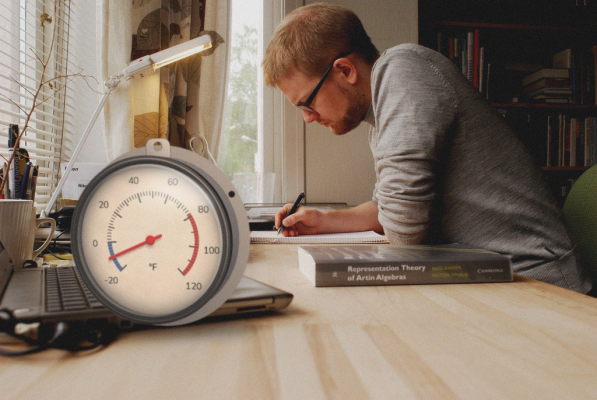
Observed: -10°F
